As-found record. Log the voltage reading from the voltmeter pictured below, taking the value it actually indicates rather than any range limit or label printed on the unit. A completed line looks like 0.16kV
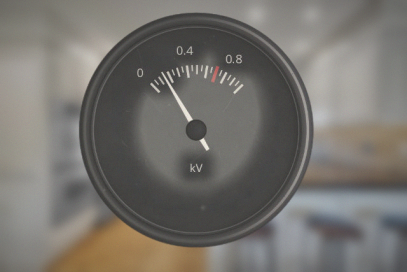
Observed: 0.15kV
